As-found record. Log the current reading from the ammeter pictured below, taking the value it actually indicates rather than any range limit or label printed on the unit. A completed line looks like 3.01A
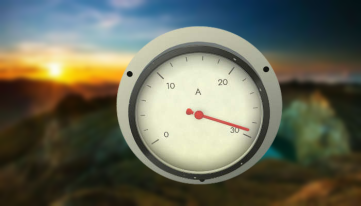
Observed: 29A
